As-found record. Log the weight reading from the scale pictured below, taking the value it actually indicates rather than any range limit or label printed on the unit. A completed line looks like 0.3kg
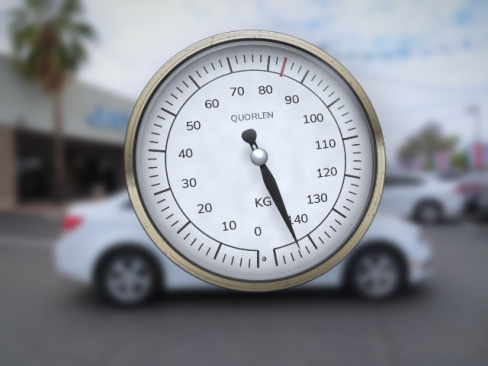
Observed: 144kg
